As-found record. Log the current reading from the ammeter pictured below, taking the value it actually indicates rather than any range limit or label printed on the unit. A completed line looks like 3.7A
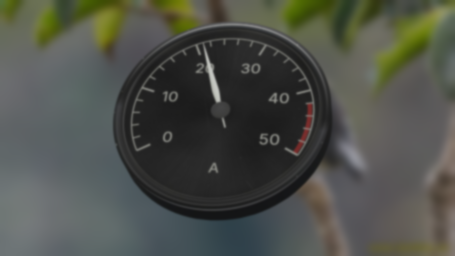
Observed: 21A
